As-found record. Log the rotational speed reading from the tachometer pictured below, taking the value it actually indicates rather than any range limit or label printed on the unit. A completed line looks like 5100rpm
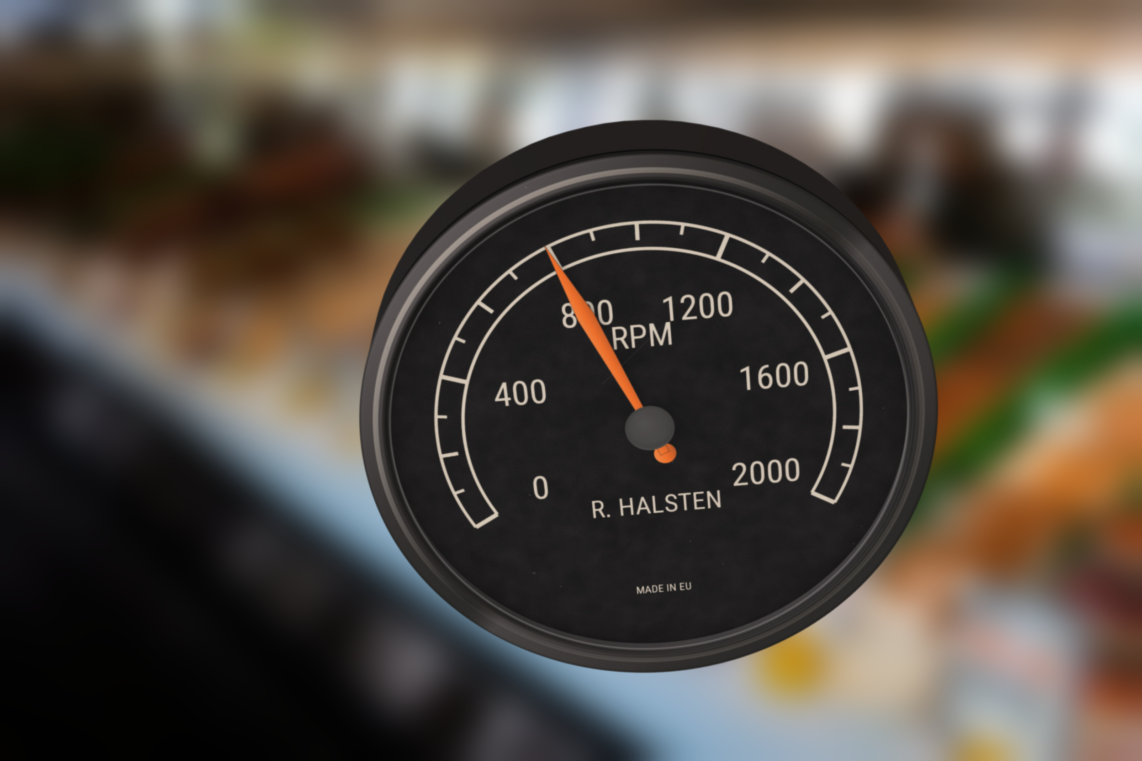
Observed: 800rpm
